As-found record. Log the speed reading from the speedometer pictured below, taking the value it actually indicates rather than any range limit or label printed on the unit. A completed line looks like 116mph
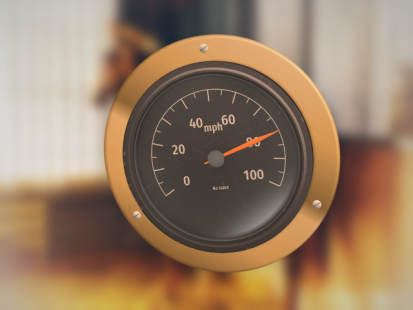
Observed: 80mph
